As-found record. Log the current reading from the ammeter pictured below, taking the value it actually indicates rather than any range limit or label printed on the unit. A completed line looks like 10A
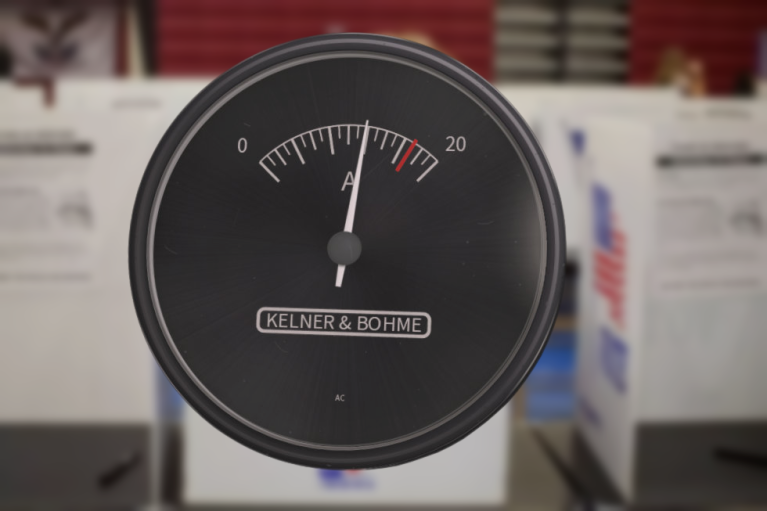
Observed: 12A
